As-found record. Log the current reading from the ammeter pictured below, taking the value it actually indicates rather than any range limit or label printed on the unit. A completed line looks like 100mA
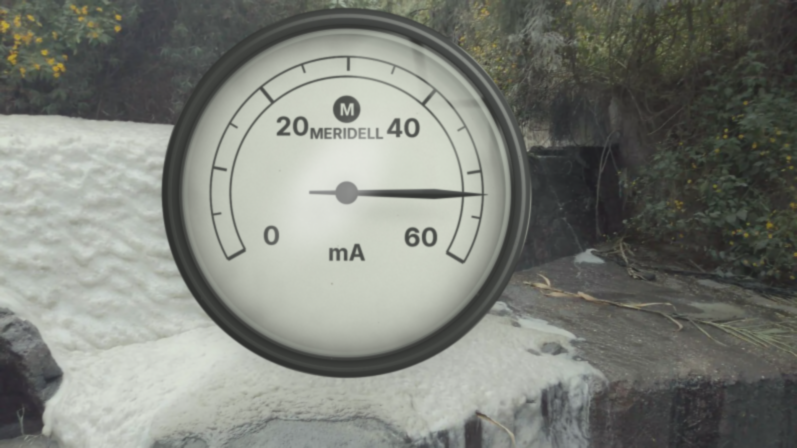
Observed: 52.5mA
